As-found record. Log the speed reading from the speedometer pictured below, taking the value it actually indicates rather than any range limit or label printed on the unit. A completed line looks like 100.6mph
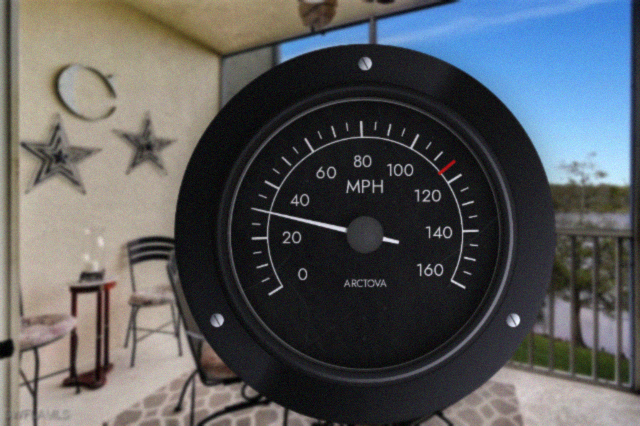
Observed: 30mph
